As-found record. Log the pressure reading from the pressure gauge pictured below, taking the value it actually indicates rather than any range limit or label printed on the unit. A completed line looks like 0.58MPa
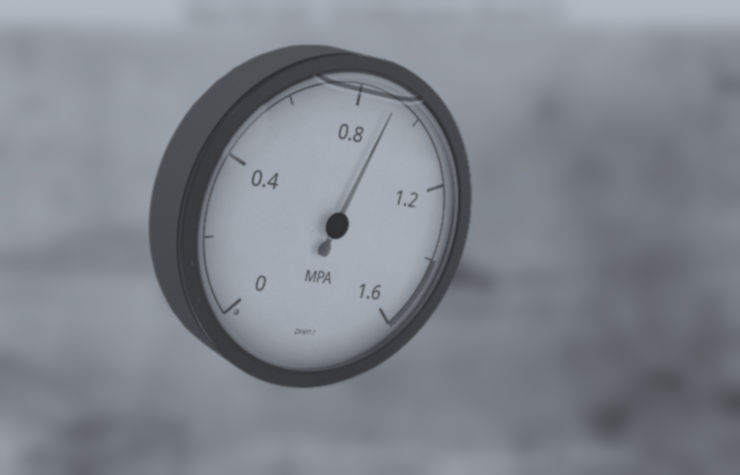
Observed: 0.9MPa
